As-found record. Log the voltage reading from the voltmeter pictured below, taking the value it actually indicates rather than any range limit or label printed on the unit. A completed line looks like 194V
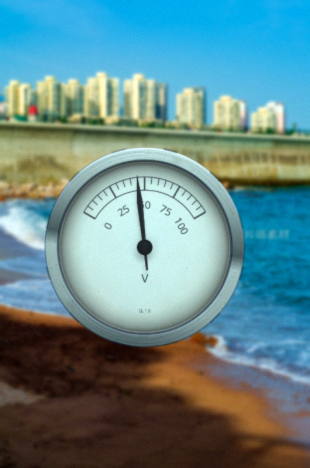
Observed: 45V
